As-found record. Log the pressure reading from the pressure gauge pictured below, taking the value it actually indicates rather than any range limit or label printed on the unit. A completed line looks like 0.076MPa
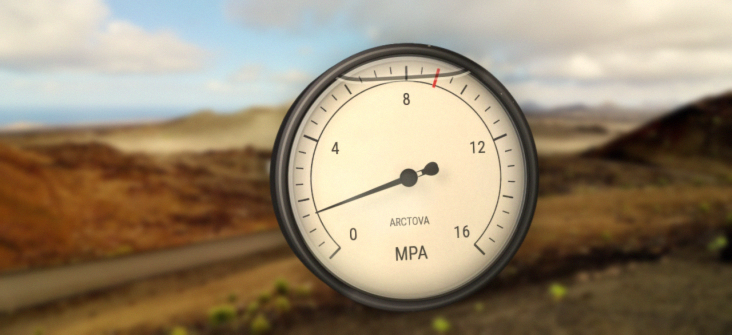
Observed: 1.5MPa
